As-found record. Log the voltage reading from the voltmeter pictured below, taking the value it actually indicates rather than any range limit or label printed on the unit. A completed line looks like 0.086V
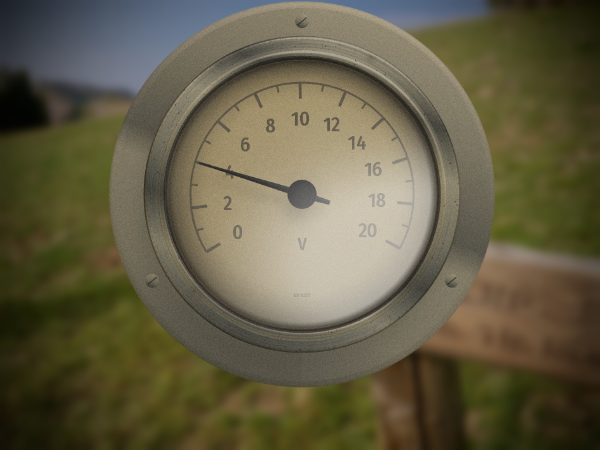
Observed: 4V
